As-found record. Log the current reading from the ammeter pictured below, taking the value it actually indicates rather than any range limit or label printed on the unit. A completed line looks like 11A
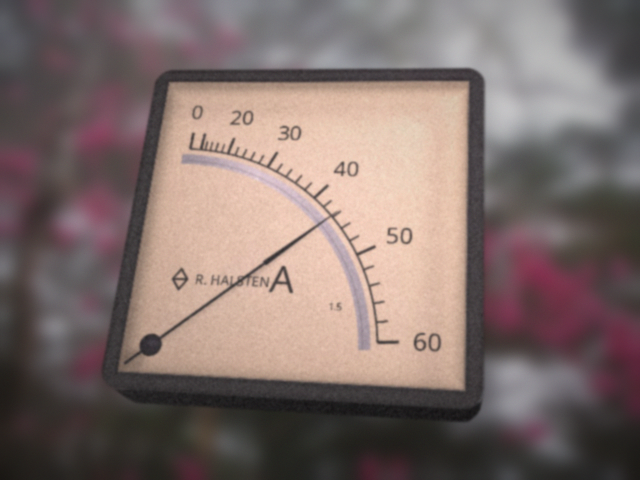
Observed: 44A
